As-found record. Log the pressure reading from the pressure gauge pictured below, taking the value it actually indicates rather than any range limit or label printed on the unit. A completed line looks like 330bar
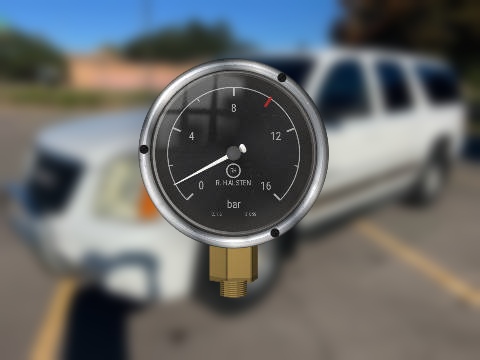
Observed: 1bar
